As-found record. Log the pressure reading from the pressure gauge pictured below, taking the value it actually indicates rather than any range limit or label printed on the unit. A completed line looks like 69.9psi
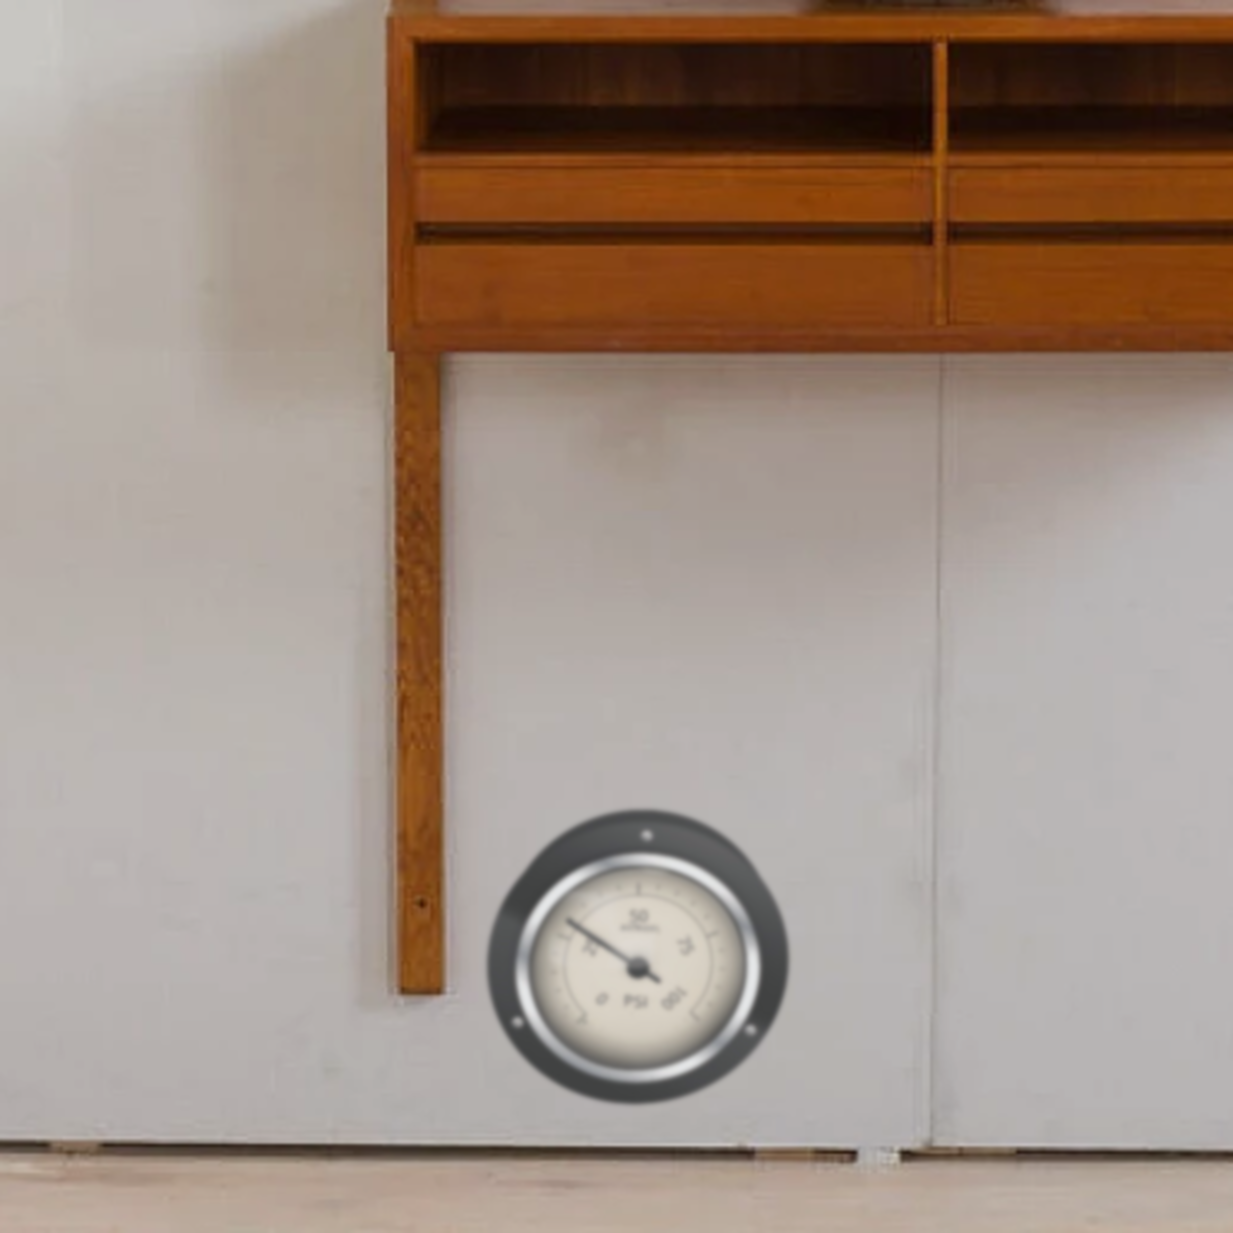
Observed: 30psi
